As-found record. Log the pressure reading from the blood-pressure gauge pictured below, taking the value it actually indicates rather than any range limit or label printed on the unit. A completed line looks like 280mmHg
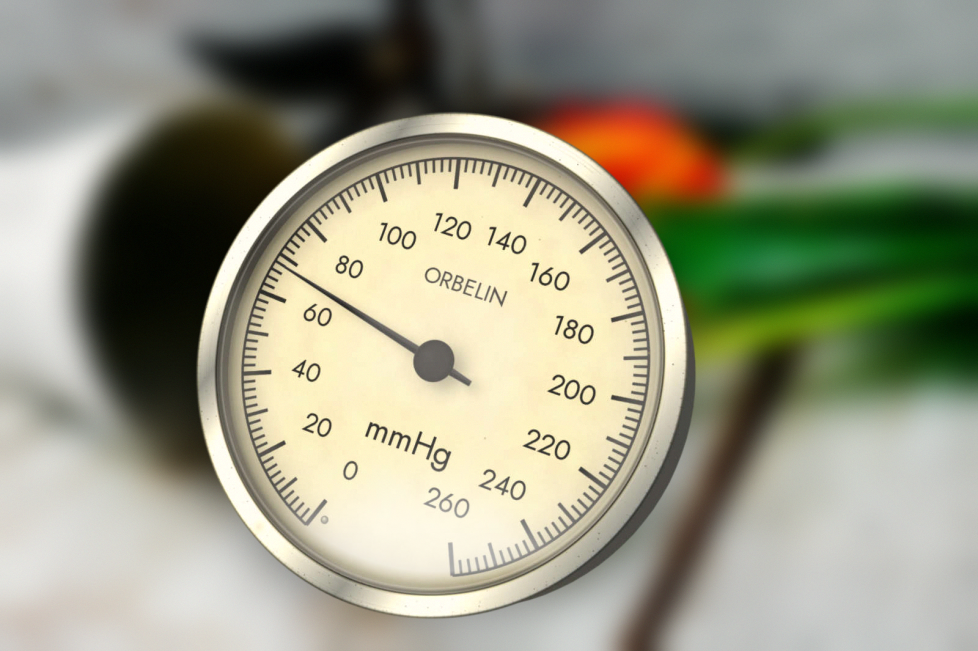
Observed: 68mmHg
